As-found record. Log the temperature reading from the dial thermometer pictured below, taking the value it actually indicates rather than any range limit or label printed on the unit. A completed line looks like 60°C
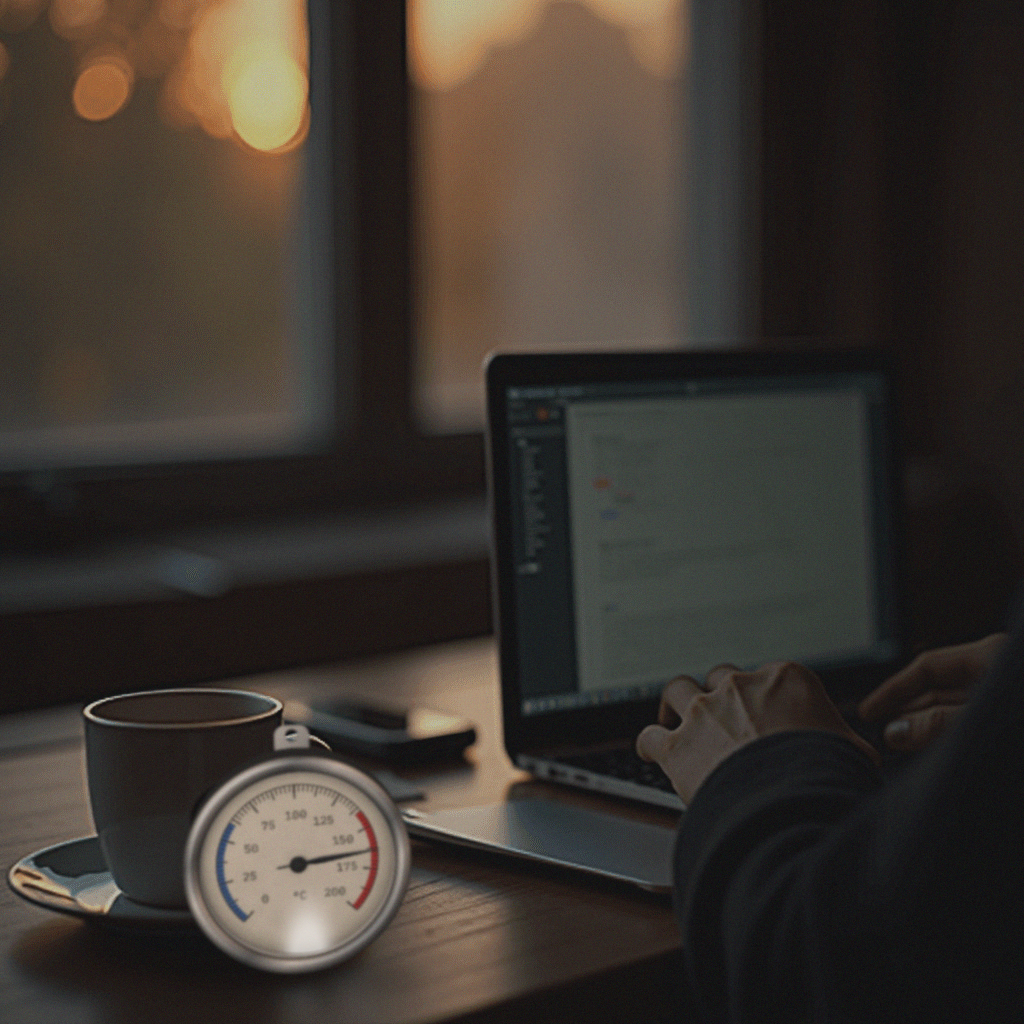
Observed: 162.5°C
